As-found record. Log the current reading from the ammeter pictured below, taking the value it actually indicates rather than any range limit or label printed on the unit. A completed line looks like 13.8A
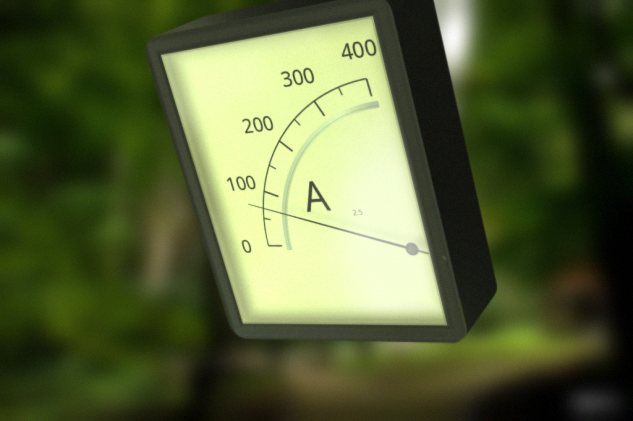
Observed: 75A
